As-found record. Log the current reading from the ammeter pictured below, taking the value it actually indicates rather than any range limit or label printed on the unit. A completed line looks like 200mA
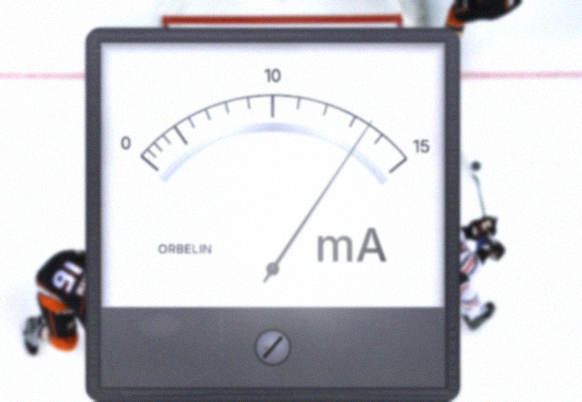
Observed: 13.5mA
